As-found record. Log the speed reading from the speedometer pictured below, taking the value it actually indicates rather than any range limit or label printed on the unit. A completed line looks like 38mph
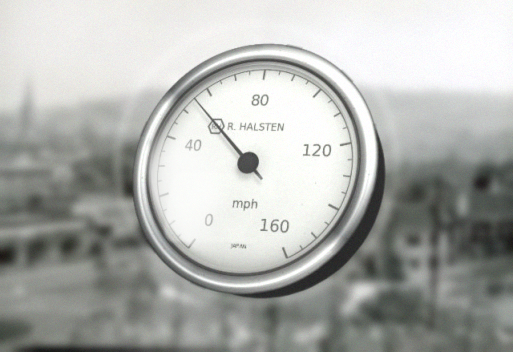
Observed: 55mph
